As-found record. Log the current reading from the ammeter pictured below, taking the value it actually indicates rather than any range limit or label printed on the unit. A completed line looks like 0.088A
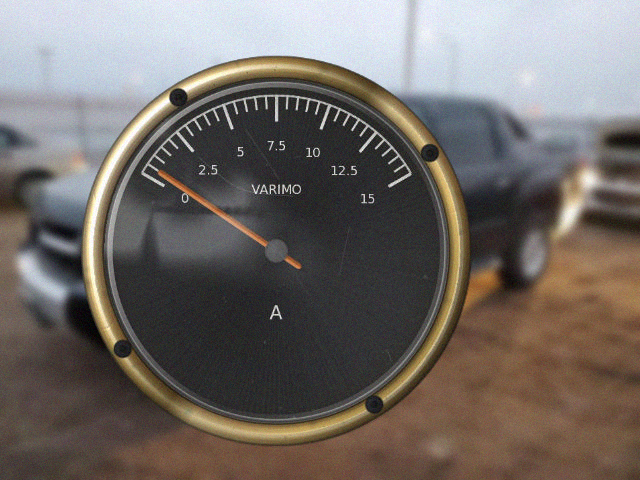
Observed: 0.5A
